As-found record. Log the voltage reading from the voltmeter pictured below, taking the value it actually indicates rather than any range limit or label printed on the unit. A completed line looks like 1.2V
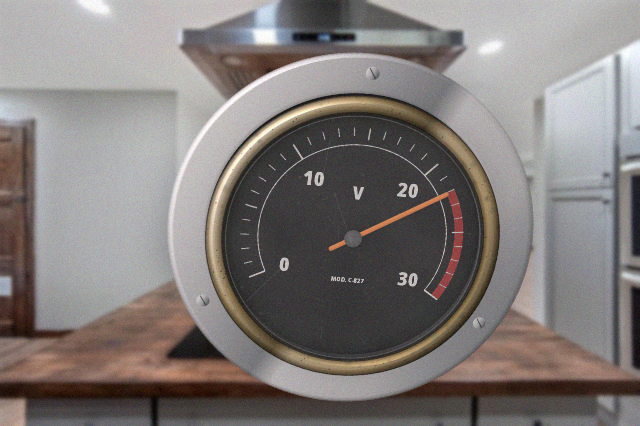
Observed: 22V
